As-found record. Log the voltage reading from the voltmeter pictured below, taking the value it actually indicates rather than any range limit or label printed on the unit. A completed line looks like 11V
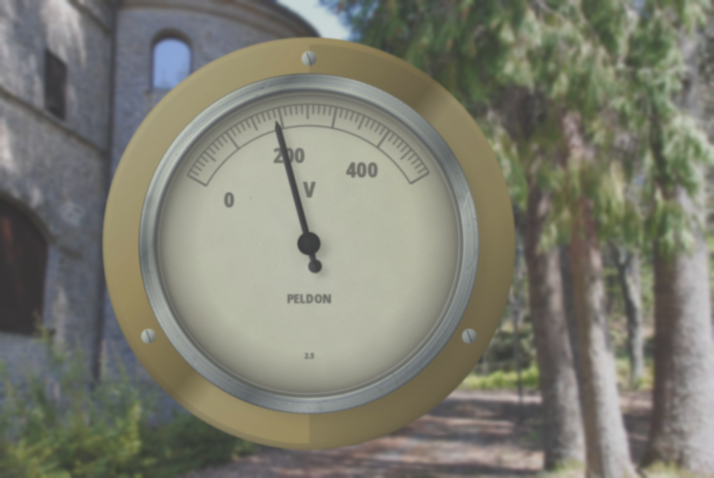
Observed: 190V
